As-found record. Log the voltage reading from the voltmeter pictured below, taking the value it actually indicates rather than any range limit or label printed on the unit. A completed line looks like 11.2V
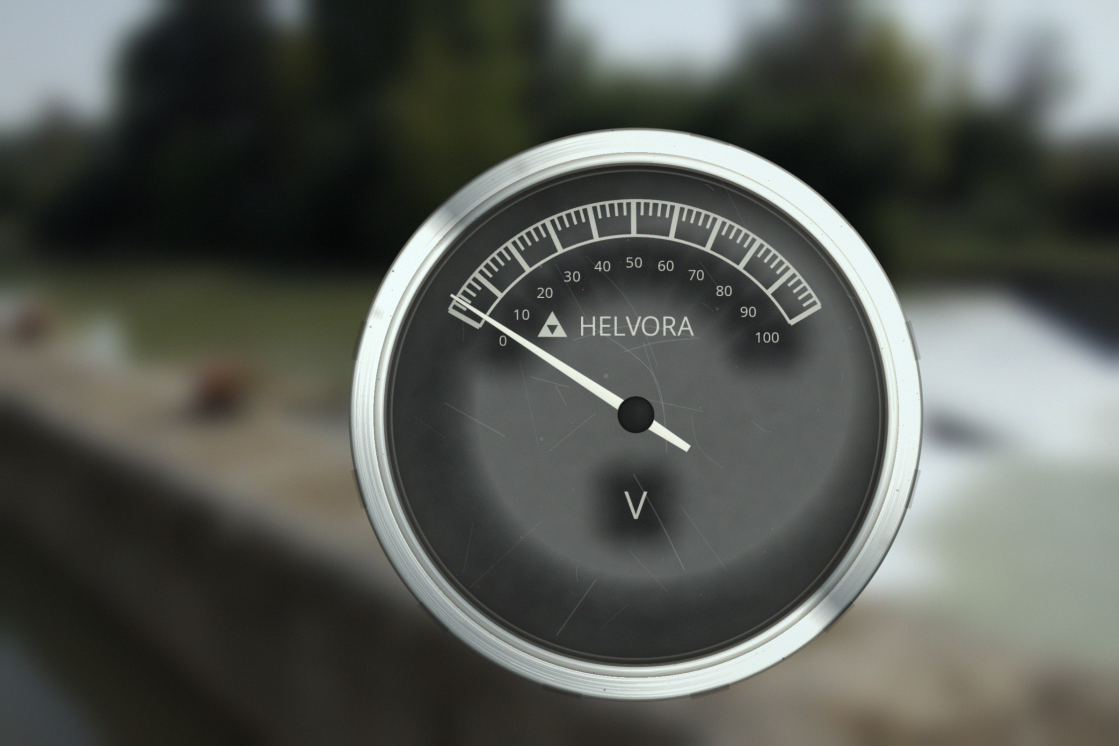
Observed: 3V
